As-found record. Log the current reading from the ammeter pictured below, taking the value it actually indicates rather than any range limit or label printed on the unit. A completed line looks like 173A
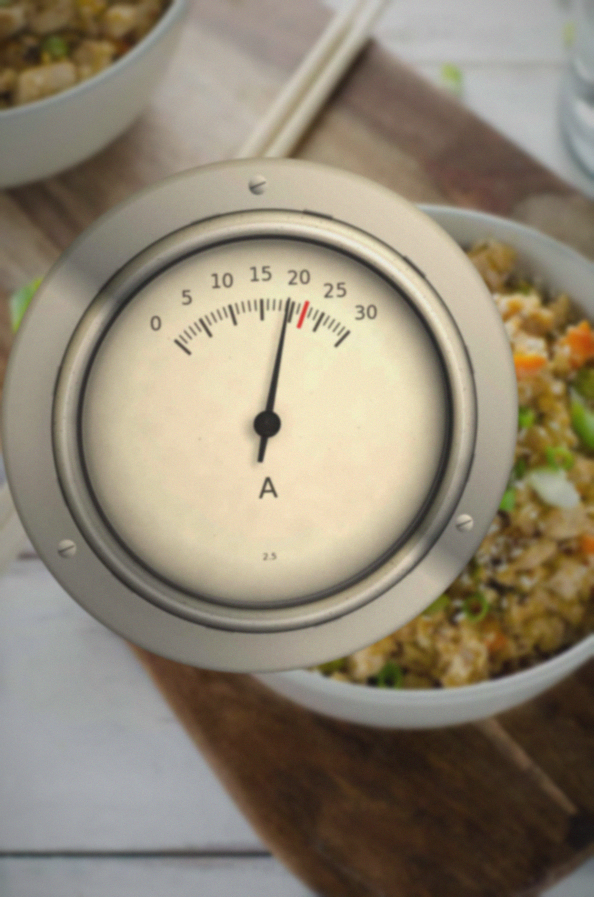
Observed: 19A
